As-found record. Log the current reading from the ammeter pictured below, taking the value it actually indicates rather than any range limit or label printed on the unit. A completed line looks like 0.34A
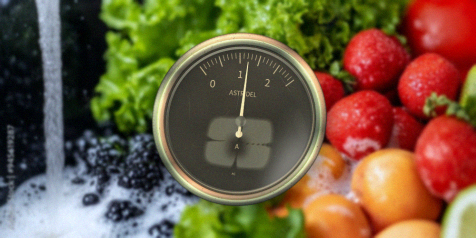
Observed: 1.2A
